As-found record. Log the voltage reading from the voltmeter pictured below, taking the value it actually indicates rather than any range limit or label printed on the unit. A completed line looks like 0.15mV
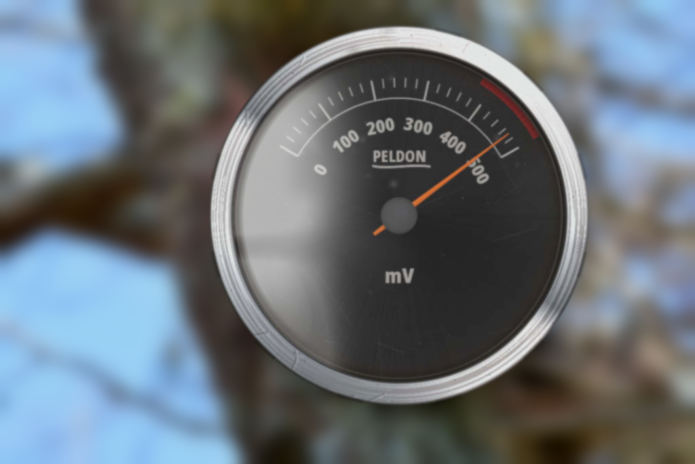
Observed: 470mV
